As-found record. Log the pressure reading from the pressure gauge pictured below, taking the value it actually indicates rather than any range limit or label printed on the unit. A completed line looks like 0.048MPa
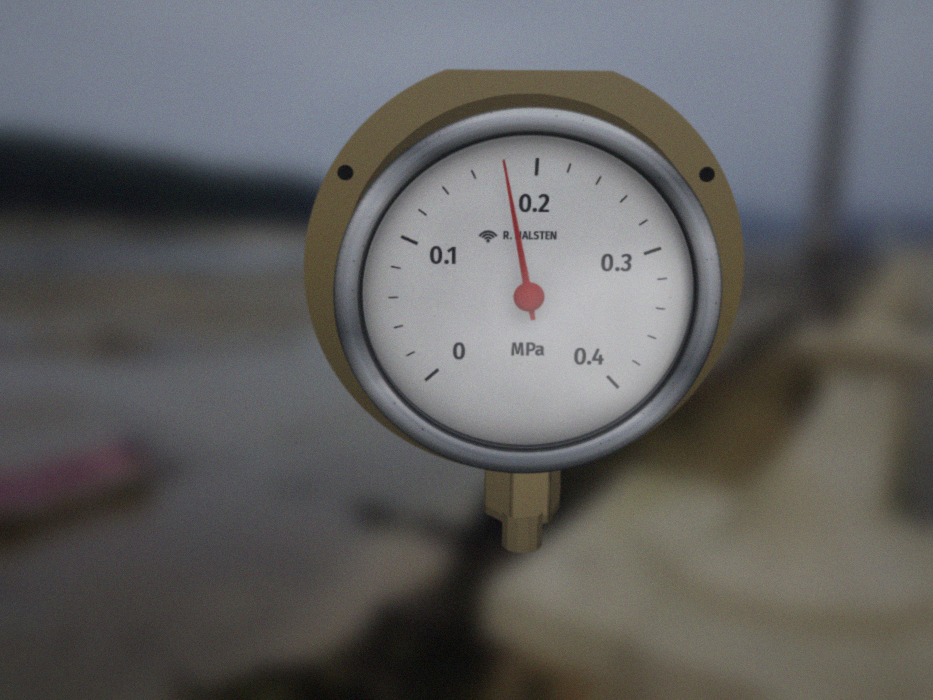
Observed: 0.18MPa
